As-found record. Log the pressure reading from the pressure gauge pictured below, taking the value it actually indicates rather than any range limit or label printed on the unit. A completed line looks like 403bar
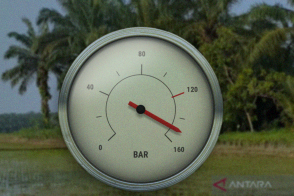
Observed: 150bar
